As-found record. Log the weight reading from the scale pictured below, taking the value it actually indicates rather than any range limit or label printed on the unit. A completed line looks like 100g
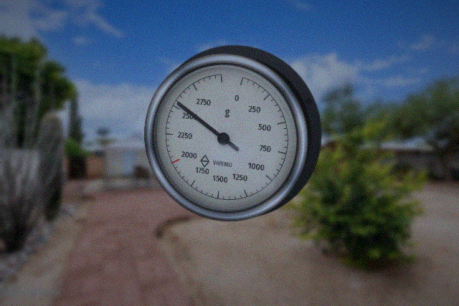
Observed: 2550g
